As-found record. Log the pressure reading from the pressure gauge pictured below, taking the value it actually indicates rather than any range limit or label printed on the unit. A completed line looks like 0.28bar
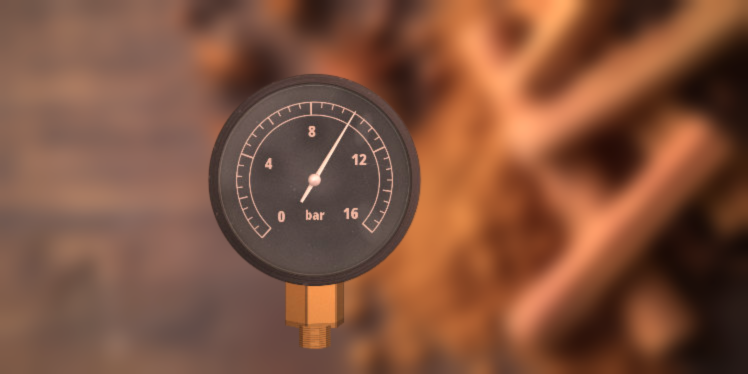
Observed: 10bar
